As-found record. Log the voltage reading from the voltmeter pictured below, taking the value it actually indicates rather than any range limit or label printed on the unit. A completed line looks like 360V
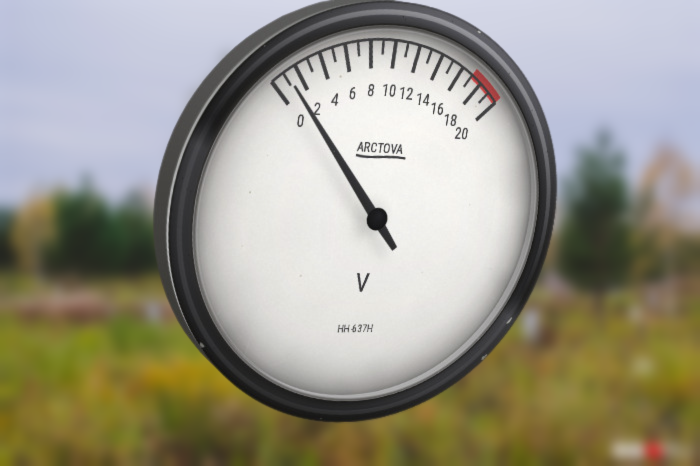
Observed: 1V
